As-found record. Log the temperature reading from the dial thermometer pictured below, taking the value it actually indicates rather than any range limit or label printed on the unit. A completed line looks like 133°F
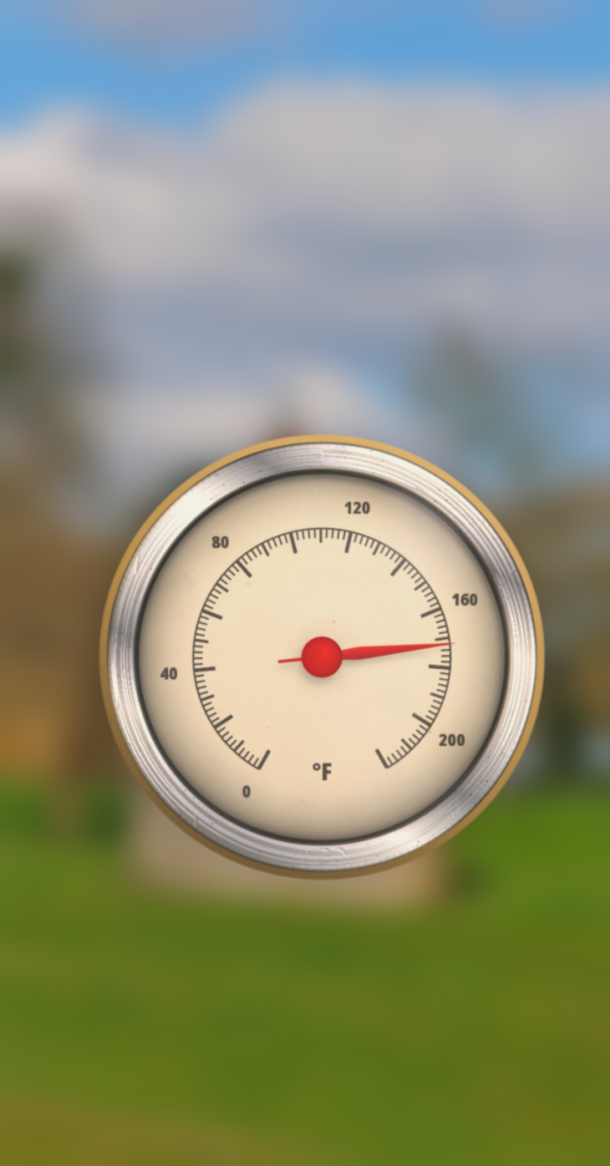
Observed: 172°F
